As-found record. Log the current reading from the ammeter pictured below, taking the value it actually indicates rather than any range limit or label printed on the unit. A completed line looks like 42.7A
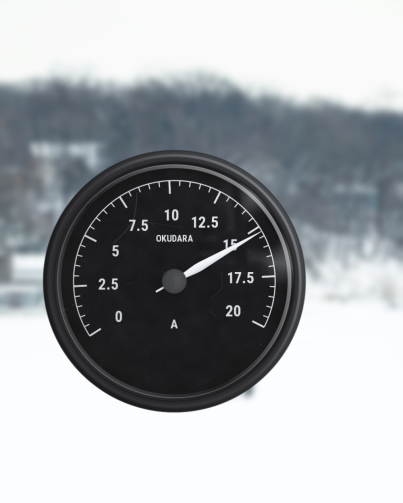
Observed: 15.25A
